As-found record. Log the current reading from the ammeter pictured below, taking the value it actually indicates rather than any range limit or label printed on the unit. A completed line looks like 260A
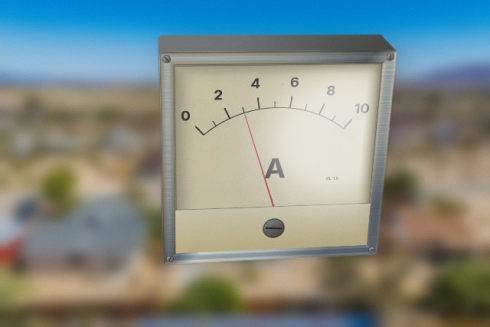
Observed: 3A
